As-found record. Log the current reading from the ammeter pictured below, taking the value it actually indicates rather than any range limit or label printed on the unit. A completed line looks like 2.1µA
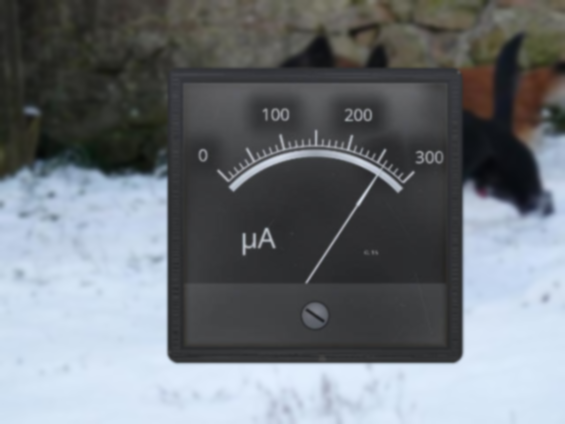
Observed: 260µA
